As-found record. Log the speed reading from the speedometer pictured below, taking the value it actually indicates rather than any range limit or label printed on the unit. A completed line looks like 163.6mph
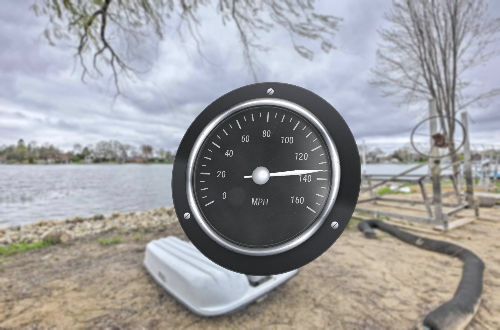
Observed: 135mph
